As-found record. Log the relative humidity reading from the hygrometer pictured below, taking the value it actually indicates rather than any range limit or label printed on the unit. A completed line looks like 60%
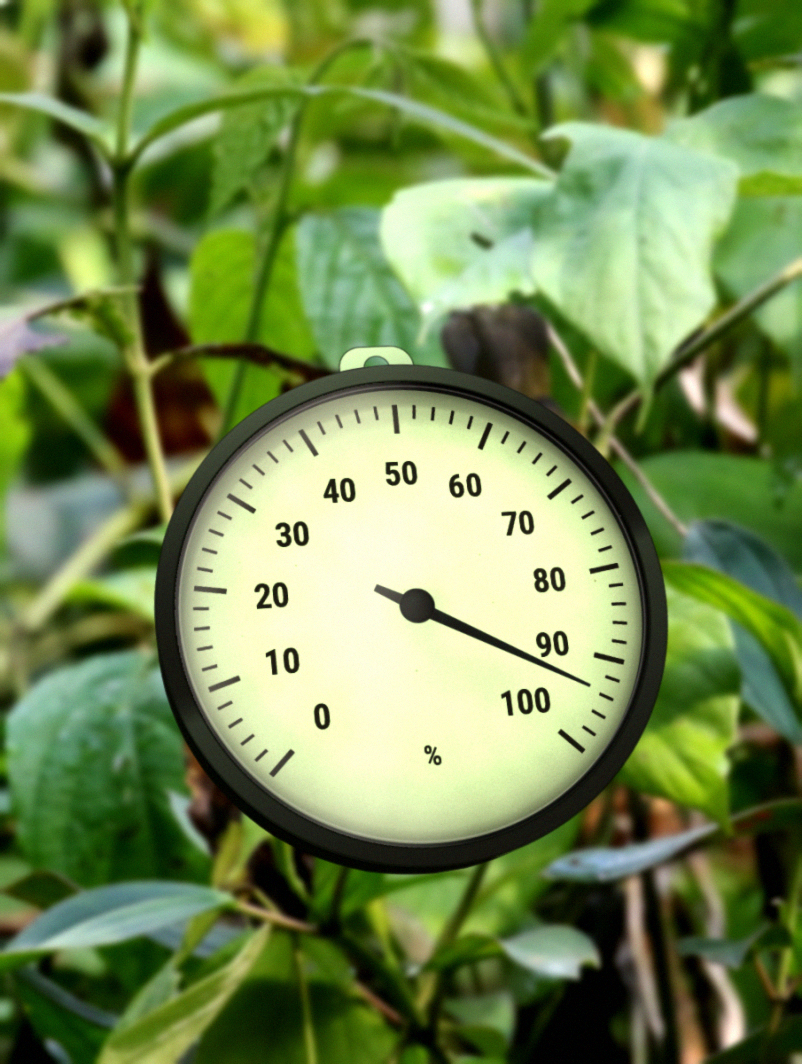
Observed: 94%
